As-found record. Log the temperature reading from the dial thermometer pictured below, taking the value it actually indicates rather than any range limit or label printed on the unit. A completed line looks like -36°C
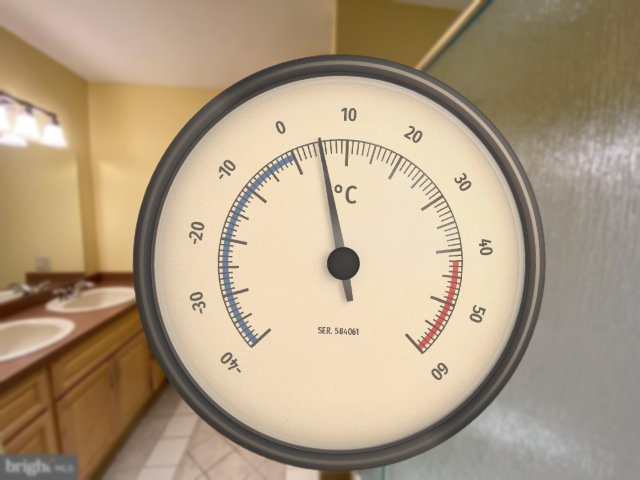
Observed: 5°C
